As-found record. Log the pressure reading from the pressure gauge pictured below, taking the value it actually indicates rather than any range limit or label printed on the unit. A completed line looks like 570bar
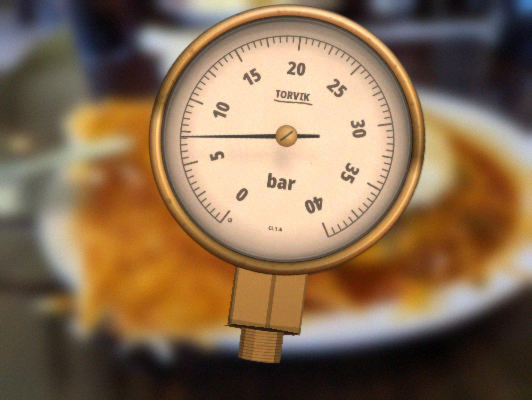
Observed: 7bar
